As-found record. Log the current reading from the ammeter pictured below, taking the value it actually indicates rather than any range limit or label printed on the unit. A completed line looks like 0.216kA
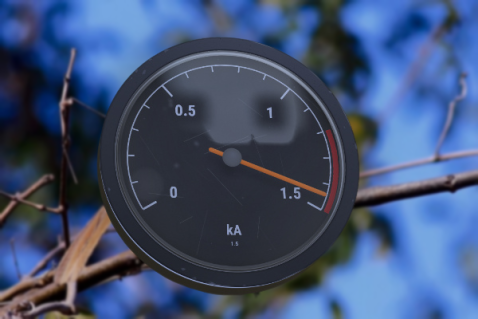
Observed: 1.45kA
